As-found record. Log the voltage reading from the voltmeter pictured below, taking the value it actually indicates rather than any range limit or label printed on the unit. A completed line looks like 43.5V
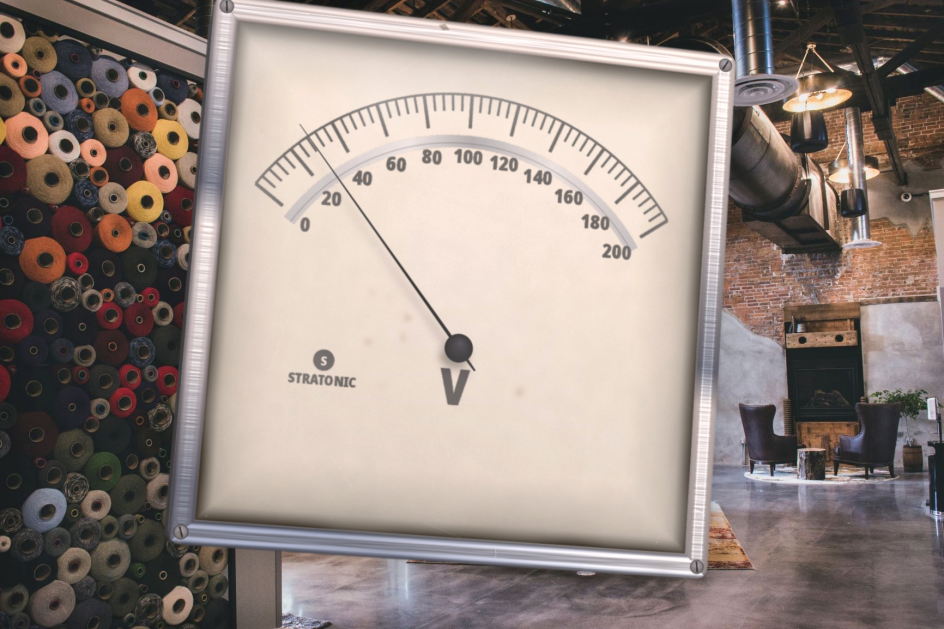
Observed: 28V
